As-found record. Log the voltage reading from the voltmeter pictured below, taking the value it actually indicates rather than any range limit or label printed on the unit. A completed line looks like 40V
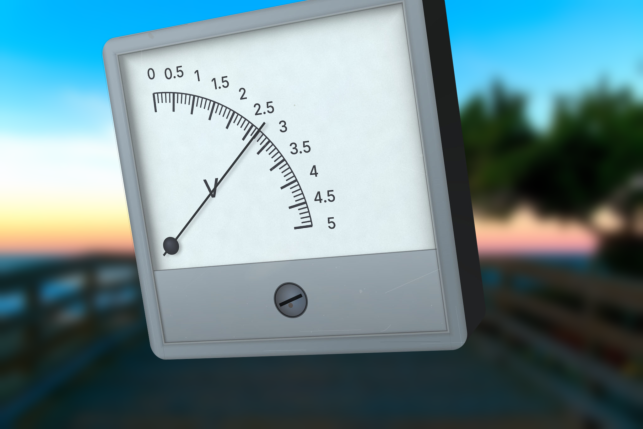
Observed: 2.7V
